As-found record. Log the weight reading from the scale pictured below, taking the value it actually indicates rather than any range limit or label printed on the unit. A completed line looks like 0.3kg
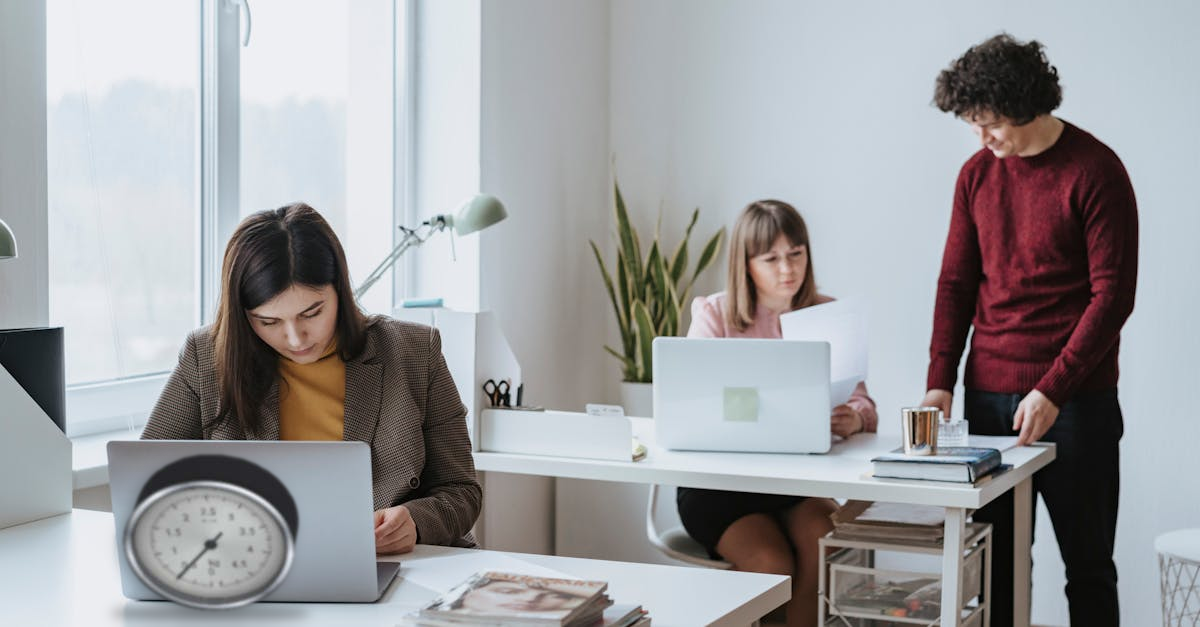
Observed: 0.5kg
